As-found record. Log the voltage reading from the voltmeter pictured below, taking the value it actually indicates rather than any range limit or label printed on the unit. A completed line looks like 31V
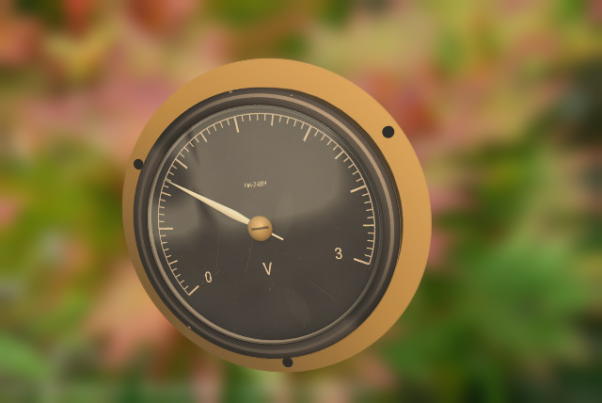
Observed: 0.85V
